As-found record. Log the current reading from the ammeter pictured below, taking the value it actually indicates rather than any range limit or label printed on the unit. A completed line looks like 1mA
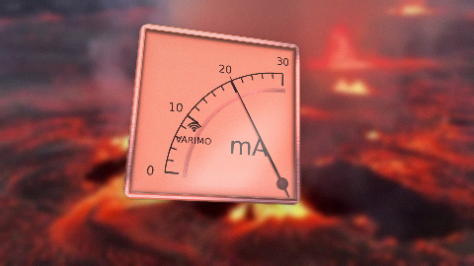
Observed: 20mA
